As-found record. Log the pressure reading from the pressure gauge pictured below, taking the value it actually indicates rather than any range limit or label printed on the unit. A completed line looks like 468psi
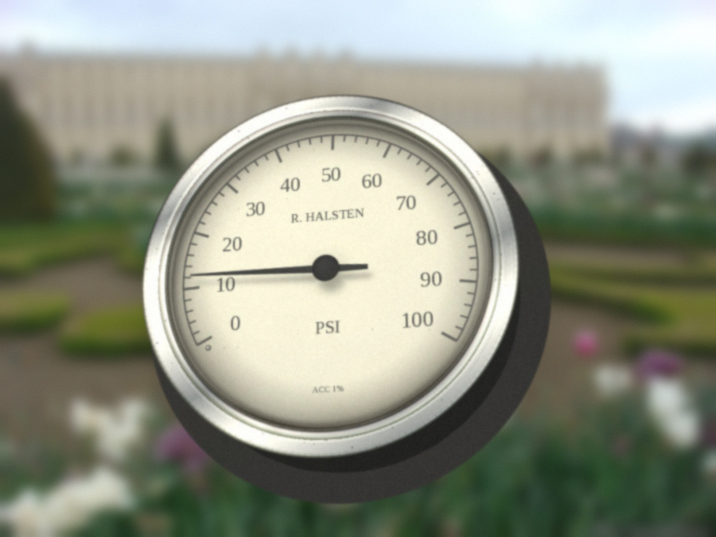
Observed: 12psi
